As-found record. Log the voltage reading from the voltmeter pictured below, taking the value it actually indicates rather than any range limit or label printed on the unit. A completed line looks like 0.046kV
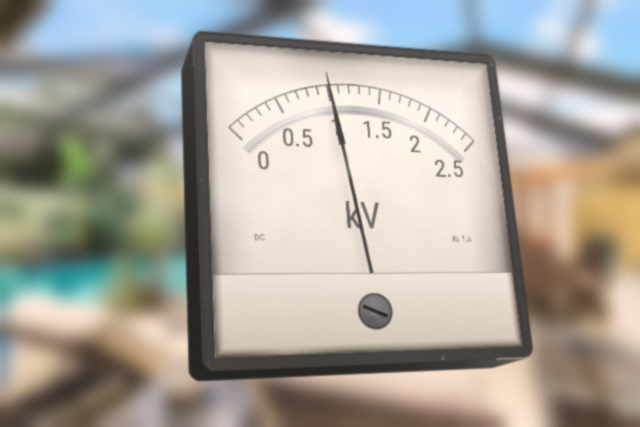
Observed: 1kV
